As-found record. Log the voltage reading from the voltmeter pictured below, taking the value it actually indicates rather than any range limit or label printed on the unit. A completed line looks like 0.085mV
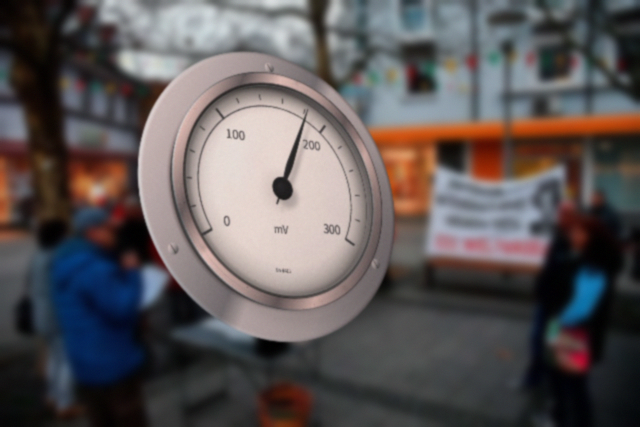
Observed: 180mV
